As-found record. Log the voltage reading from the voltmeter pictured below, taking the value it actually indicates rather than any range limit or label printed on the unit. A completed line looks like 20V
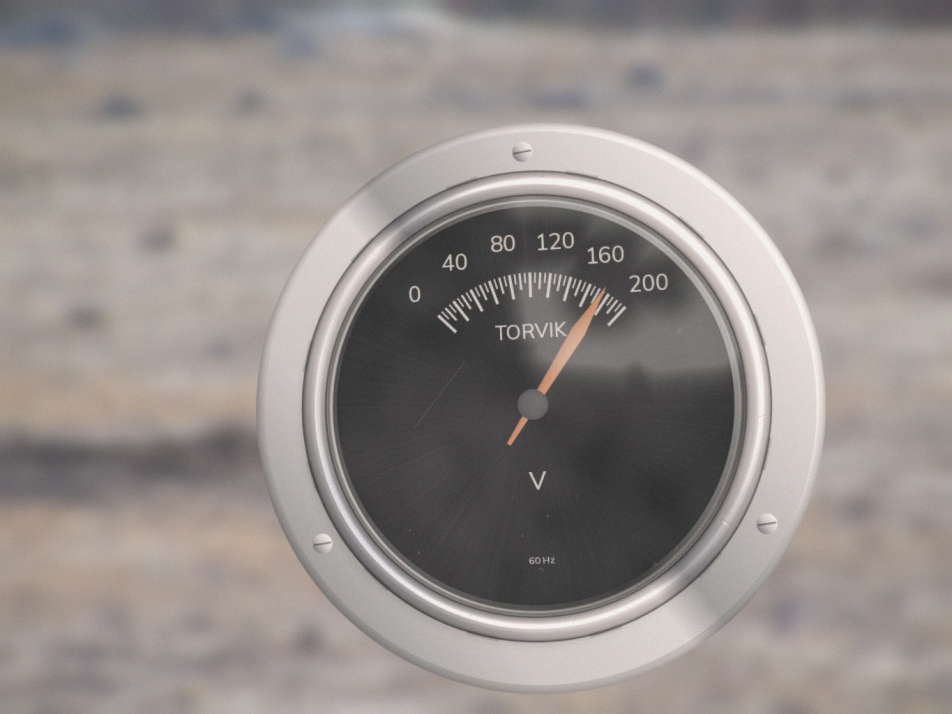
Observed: 175V
